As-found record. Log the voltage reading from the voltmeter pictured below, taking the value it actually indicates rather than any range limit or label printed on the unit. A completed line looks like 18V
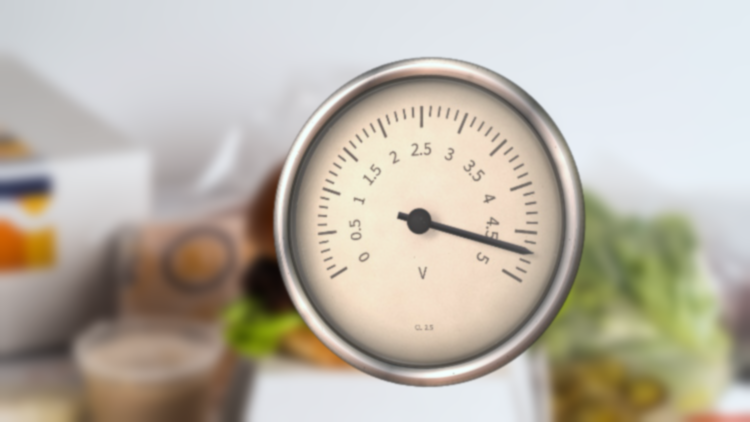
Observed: 4.7V
